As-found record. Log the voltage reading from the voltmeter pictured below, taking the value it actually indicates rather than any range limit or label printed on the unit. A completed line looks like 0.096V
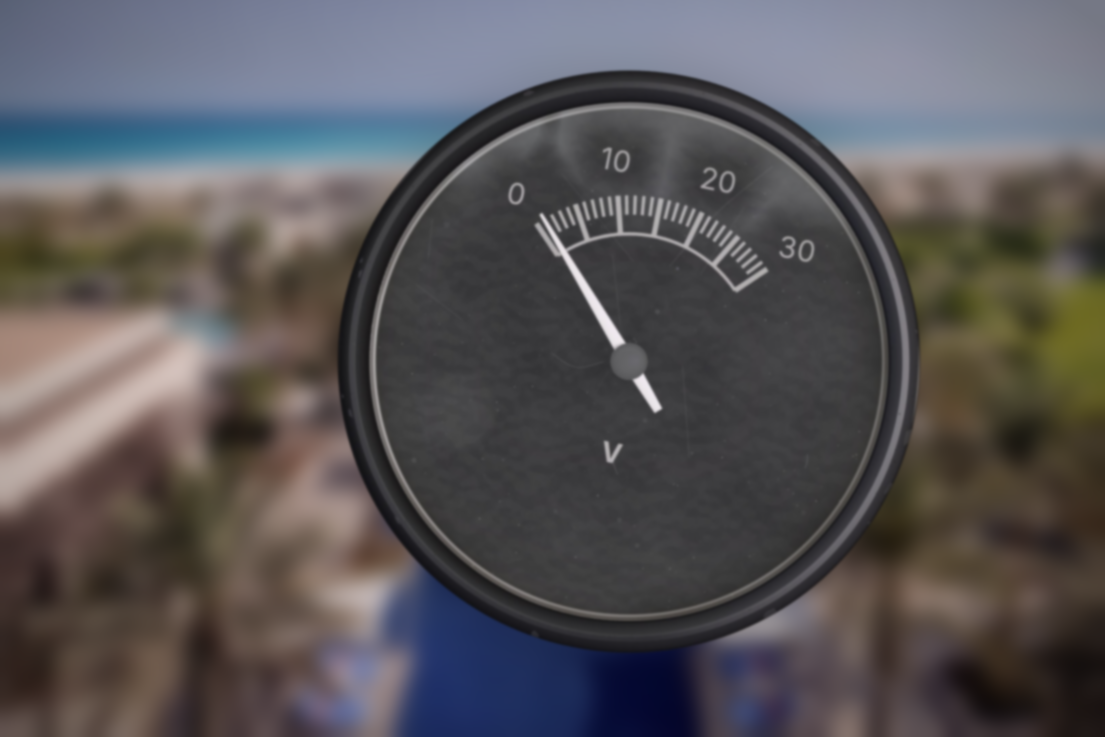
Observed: 1V
